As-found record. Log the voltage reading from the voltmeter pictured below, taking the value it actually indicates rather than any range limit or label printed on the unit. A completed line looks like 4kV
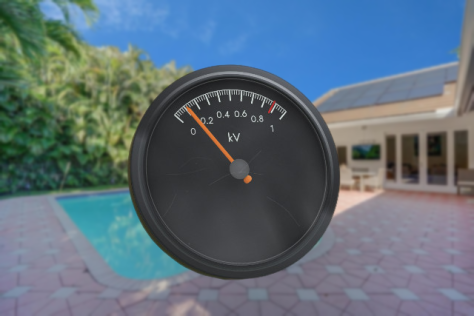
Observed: 0.1kV
